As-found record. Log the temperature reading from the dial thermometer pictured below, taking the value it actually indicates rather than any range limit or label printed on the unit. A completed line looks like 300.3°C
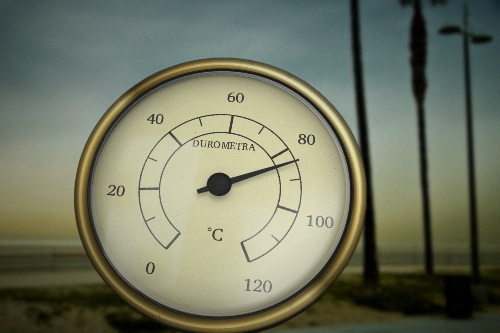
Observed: 85°C
